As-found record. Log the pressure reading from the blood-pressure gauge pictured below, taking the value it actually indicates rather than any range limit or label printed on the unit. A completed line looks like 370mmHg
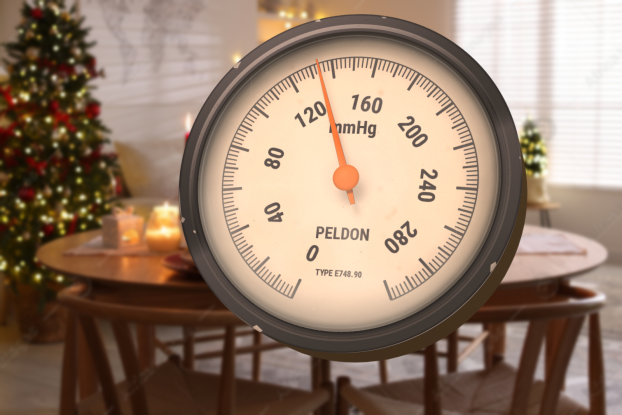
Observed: 134mmHg
